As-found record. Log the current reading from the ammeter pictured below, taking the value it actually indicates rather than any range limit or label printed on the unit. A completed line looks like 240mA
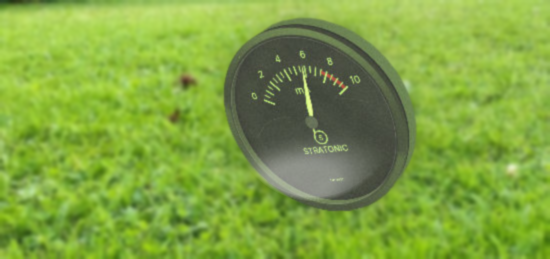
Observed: 6mA
